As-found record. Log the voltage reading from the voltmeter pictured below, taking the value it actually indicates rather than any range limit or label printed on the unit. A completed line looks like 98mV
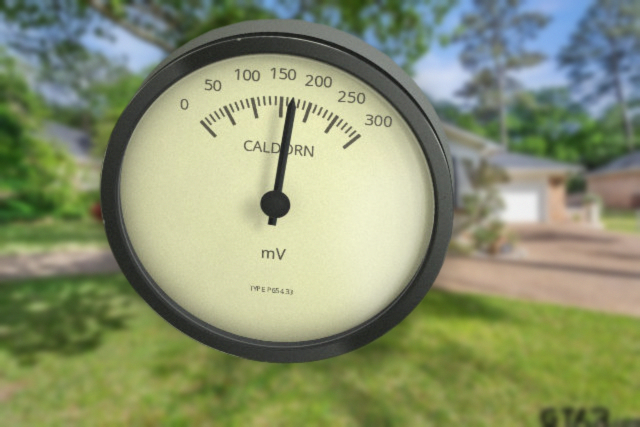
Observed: 170mV
